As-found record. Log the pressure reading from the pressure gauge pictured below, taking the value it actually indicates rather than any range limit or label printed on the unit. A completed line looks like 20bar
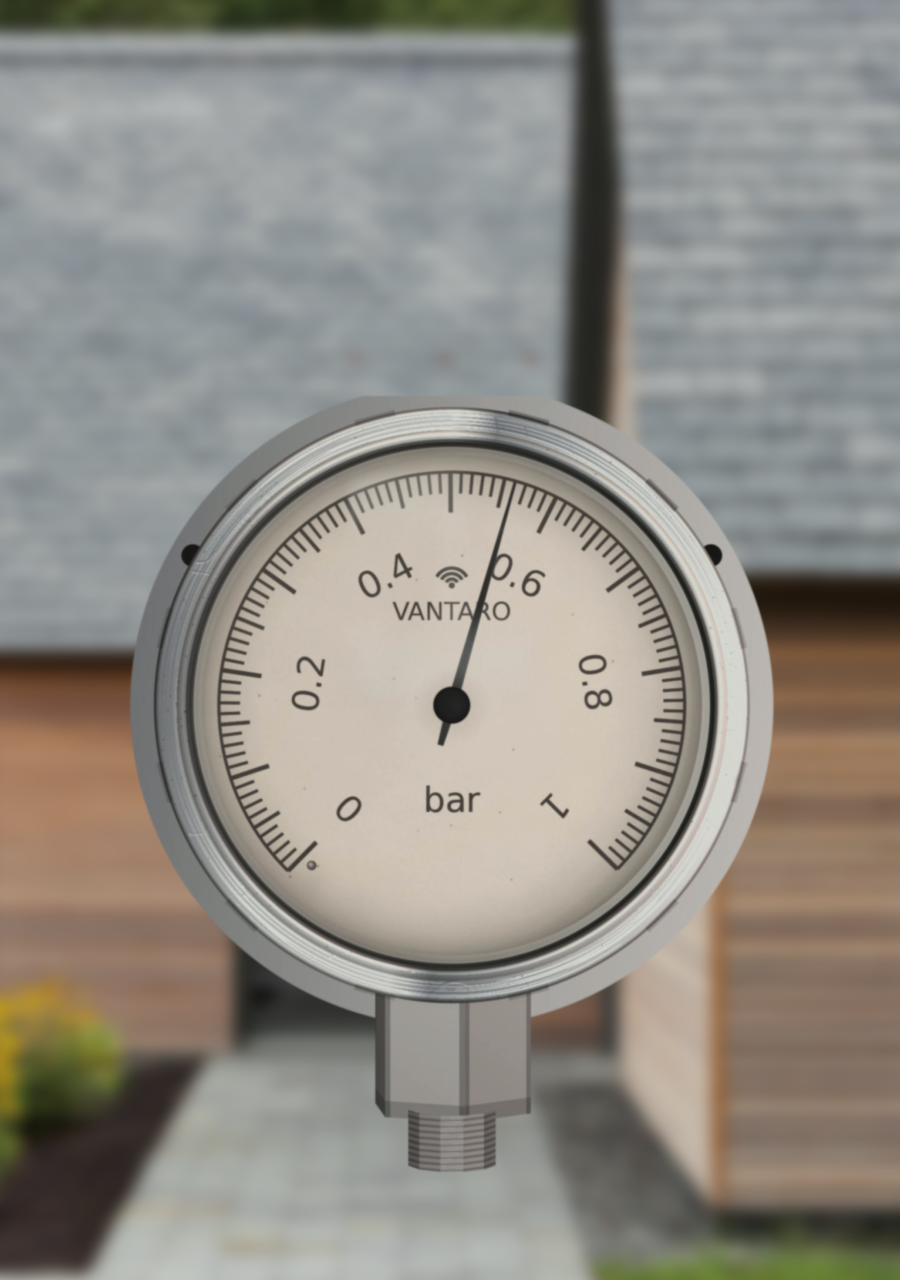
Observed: 0.56bar
